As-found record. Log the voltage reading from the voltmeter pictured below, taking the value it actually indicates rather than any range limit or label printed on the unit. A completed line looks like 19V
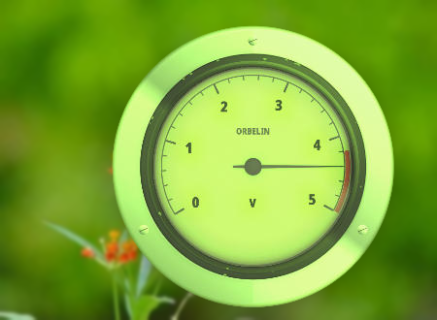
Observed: 4.4V
